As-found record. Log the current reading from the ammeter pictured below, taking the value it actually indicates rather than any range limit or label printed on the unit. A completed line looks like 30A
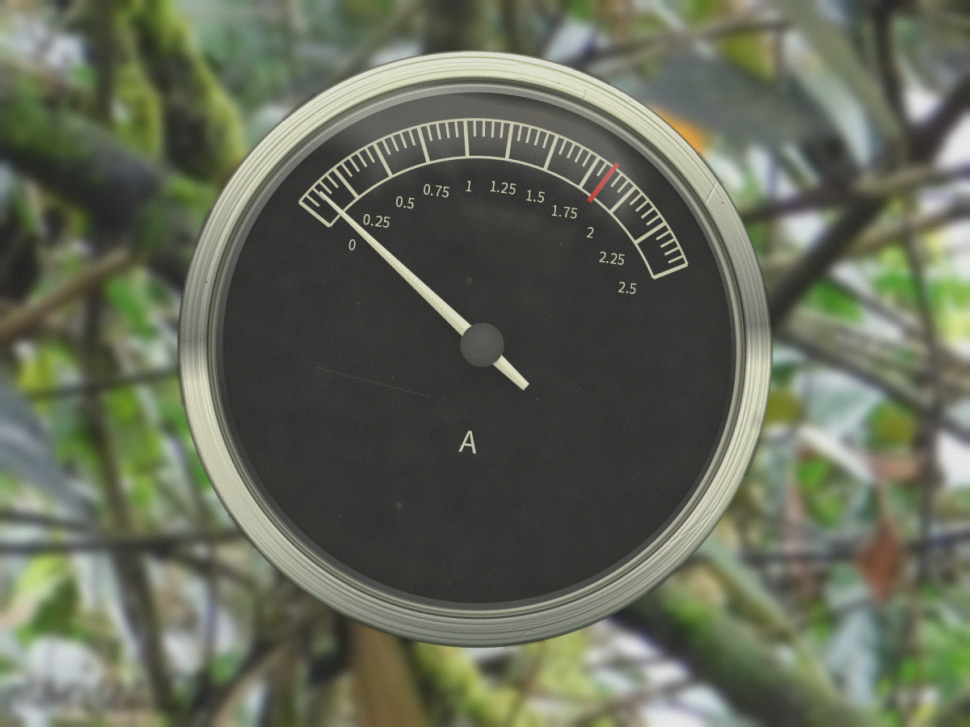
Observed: 0.1A
